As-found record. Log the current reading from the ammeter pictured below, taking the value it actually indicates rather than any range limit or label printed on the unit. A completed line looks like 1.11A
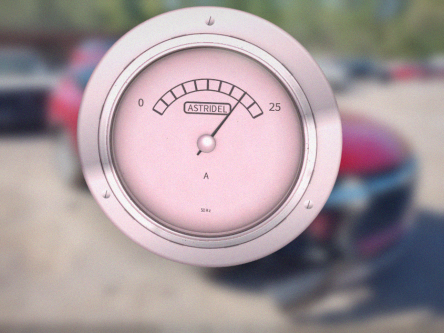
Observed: 20A
